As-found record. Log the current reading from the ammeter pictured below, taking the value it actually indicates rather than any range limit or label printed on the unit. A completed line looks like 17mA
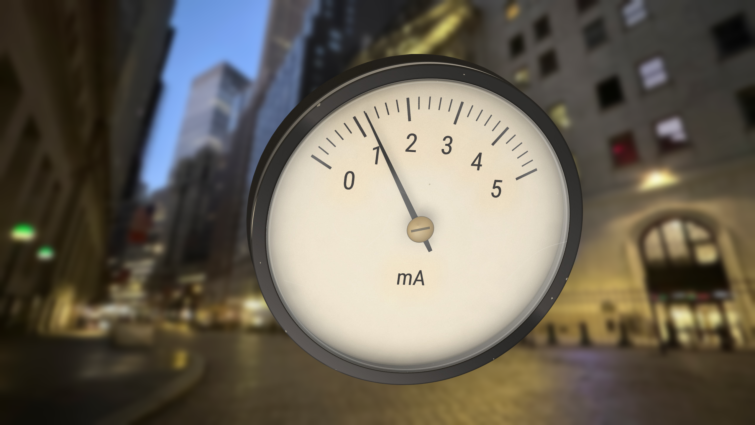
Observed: 1.2mA
